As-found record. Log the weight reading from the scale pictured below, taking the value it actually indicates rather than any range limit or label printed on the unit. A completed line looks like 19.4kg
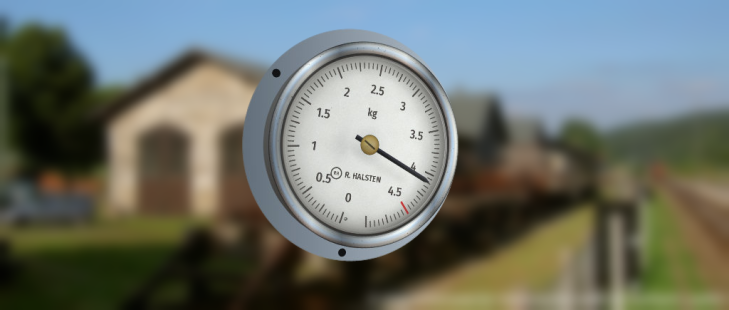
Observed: 4.1kg
